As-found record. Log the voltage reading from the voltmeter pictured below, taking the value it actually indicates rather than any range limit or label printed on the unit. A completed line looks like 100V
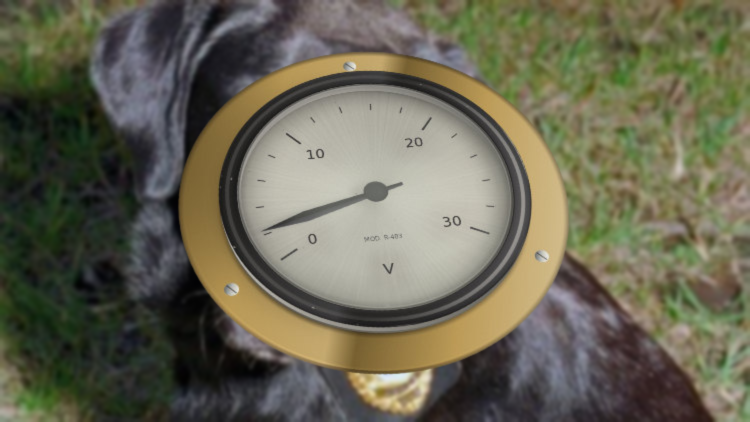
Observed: 2V
